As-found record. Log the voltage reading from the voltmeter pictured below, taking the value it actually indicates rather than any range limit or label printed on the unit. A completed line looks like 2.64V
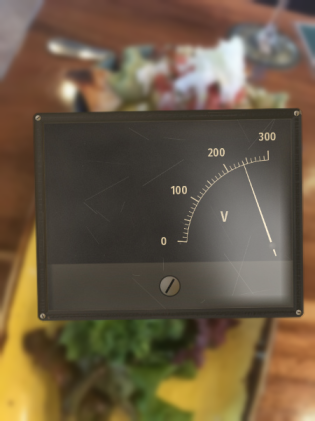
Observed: 240V
